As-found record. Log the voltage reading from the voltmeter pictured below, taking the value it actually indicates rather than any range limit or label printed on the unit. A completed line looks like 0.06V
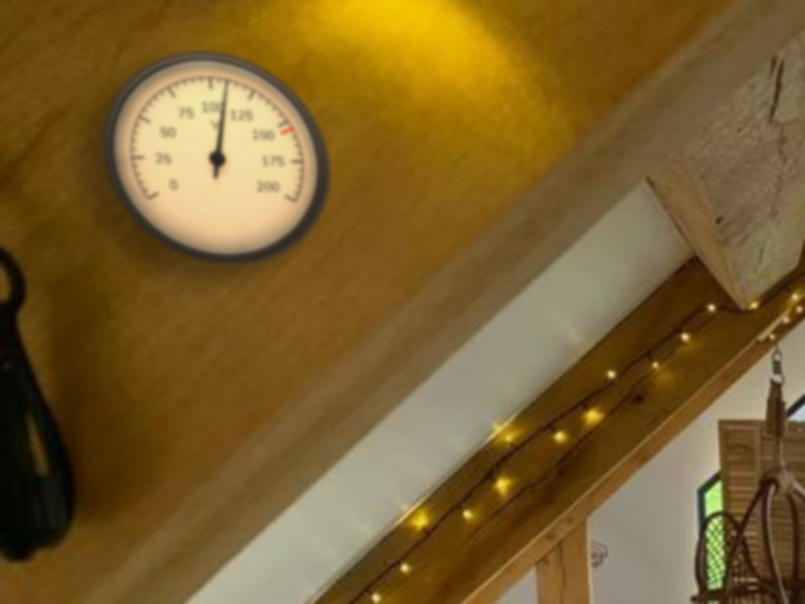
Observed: 110V
